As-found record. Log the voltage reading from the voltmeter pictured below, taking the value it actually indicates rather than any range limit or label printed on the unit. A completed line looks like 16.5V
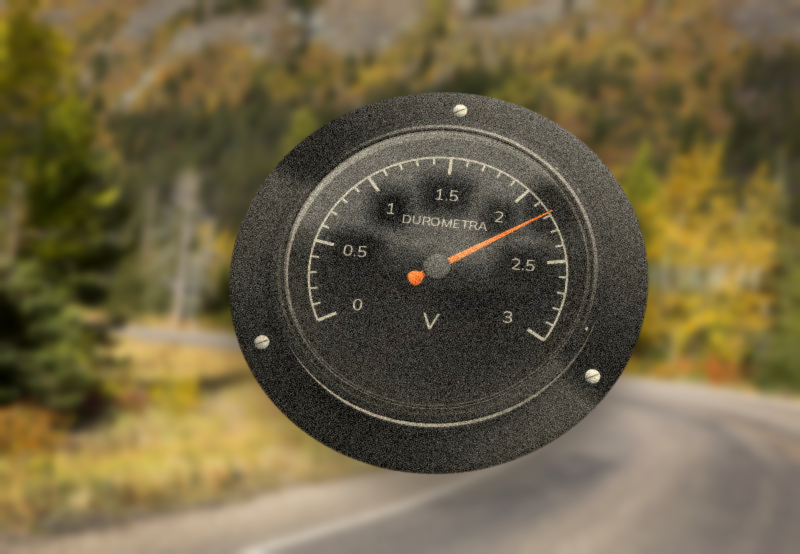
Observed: 2.2V
